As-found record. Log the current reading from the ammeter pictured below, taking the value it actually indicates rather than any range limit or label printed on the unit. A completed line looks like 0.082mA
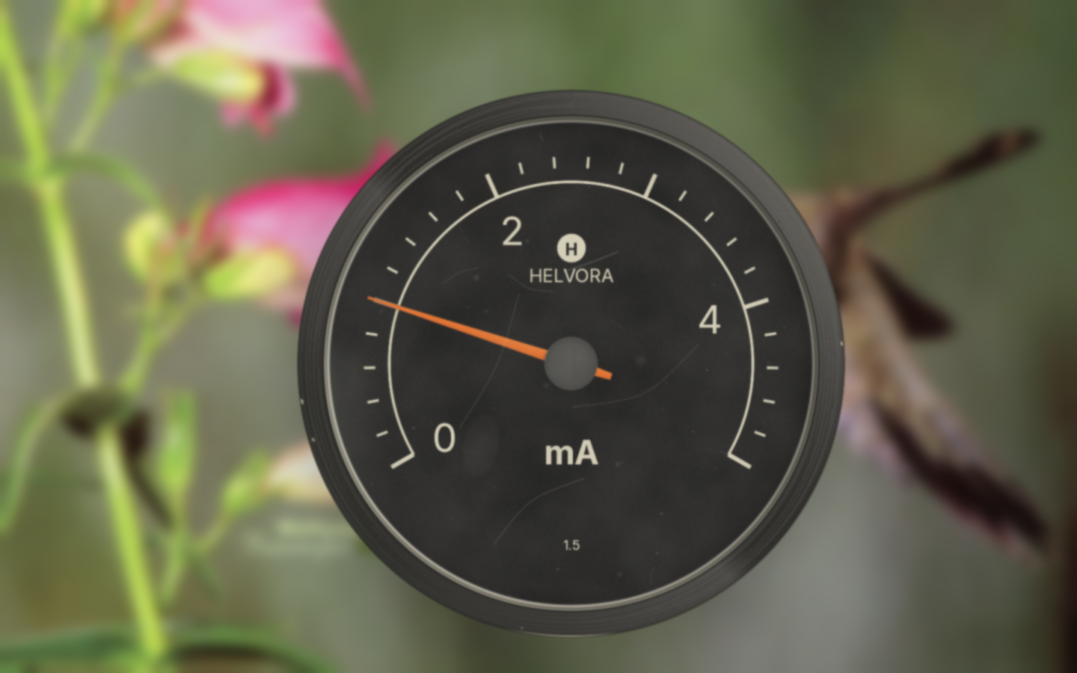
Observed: 1mA
